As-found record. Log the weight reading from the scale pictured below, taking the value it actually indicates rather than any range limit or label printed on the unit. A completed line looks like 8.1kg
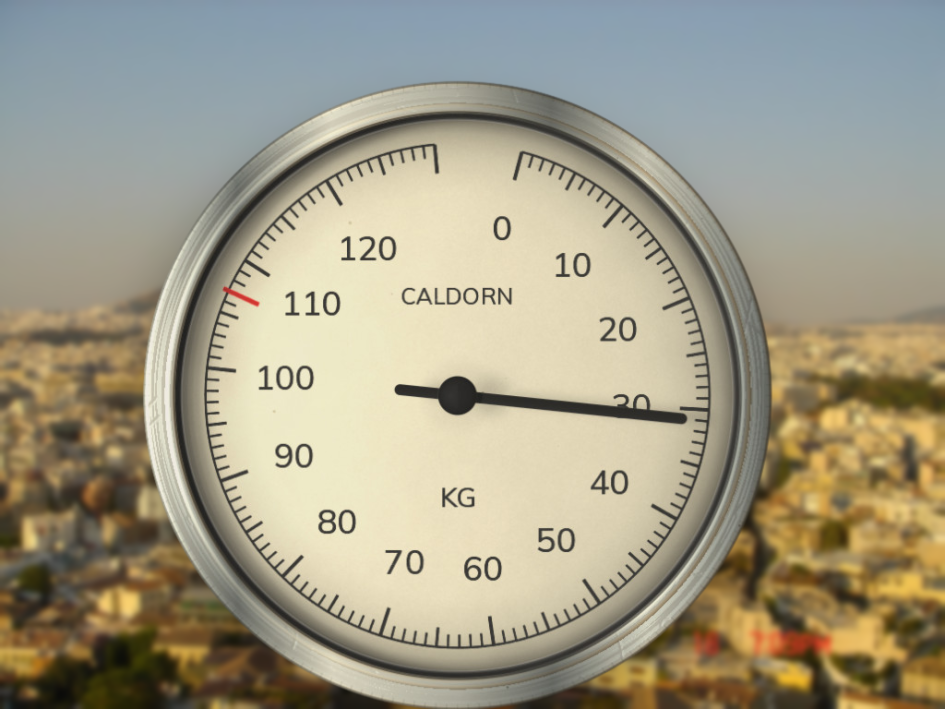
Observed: 31kg
